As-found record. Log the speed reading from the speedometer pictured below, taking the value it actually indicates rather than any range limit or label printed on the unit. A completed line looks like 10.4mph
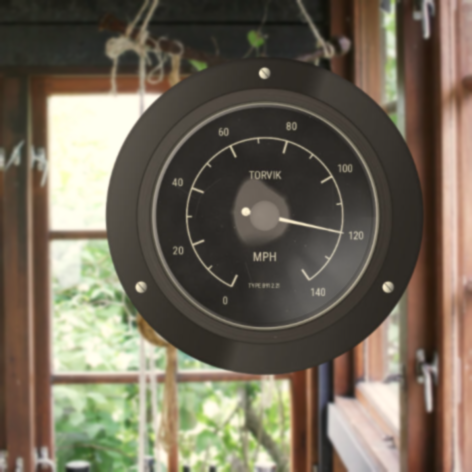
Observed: 120mph
